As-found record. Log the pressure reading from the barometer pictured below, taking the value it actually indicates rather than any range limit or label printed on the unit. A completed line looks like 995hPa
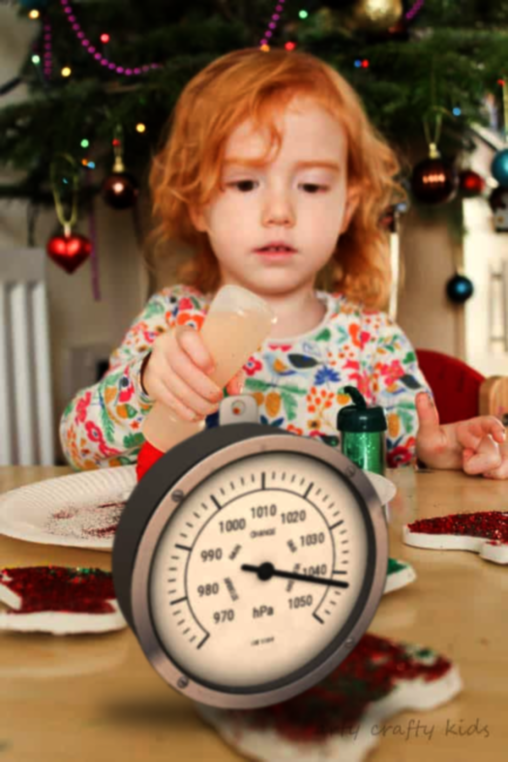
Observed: 1042hPa
